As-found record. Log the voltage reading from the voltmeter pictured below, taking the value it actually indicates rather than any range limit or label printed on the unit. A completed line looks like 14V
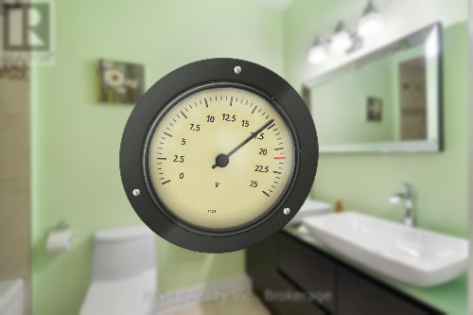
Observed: 17V
